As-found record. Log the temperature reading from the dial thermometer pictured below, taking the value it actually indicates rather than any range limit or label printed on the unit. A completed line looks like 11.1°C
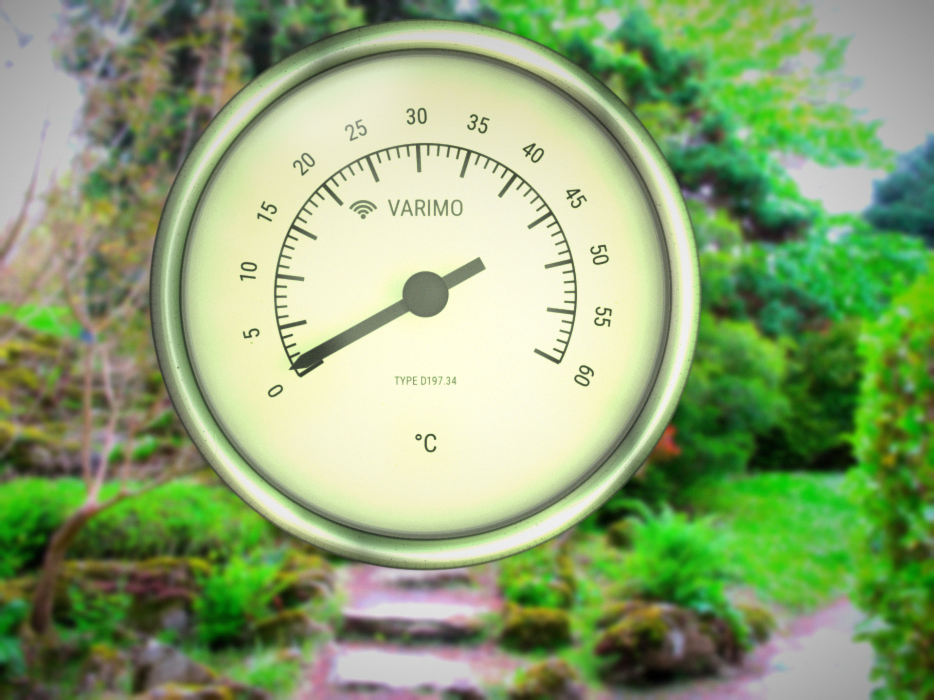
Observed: 1°C
